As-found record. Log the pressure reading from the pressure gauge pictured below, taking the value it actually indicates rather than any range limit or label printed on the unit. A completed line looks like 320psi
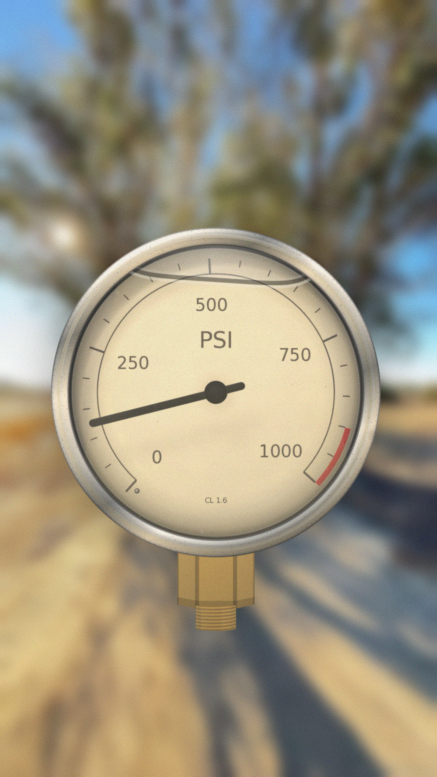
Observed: 125psi
